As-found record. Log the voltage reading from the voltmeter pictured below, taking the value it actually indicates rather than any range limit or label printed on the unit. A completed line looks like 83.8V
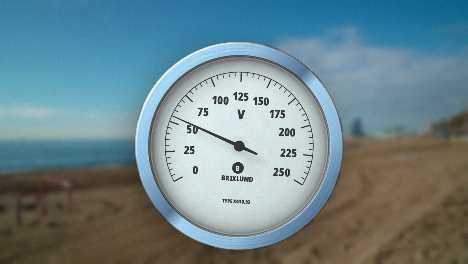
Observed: 55V
